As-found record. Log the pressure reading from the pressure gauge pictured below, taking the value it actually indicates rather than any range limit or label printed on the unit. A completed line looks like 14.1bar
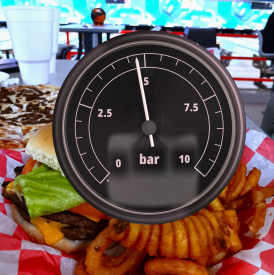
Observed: 4.75bar
